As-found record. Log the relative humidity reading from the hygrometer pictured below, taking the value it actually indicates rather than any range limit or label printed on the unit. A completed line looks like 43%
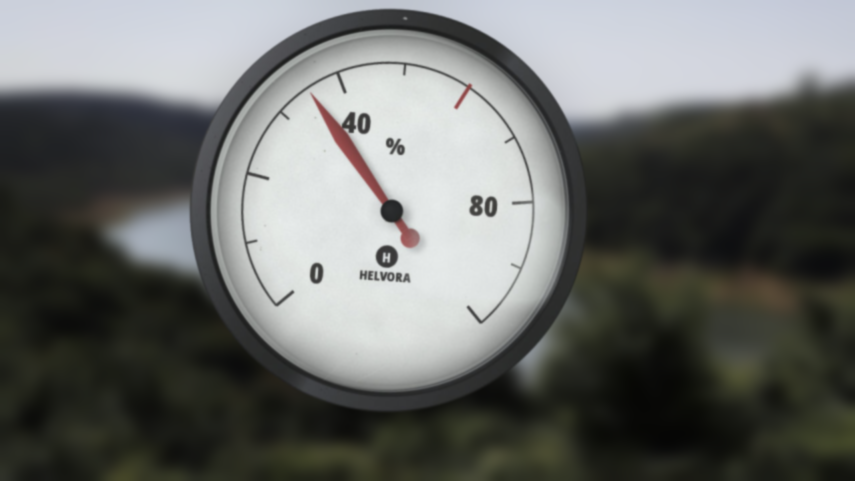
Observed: 35%
